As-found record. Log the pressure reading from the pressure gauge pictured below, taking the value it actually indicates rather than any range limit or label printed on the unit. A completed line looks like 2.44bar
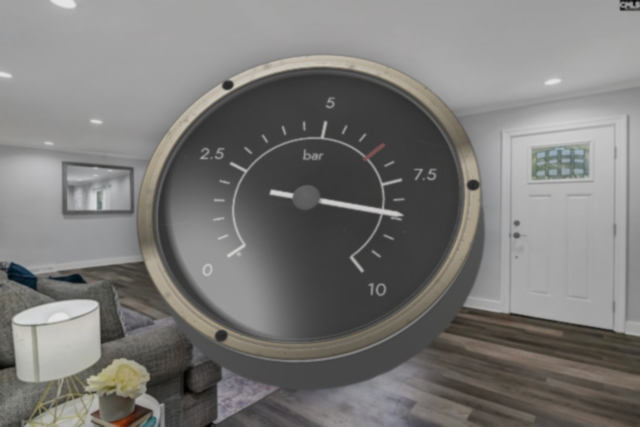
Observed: 8.5bar
